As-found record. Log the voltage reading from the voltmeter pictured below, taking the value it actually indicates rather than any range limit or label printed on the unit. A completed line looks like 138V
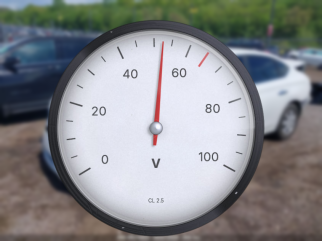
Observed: 52.5V
